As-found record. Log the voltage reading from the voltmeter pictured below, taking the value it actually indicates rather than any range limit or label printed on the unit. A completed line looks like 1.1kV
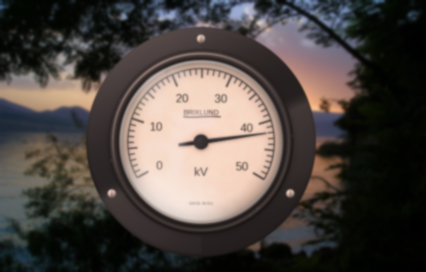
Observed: 42kV
